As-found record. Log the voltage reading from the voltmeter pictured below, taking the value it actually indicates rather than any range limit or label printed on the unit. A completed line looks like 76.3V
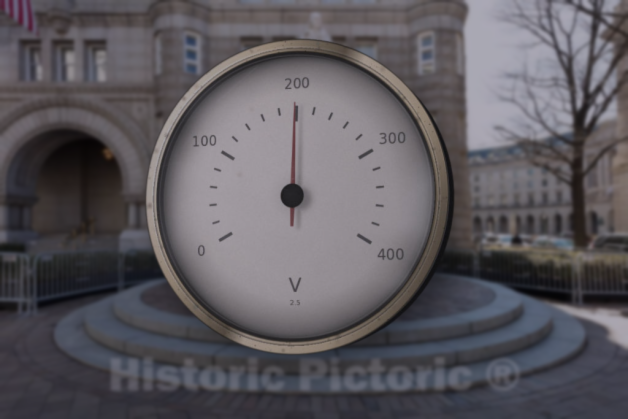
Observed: 200V
